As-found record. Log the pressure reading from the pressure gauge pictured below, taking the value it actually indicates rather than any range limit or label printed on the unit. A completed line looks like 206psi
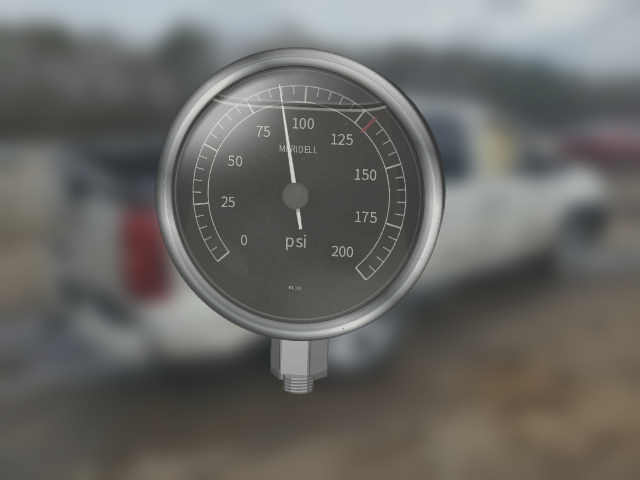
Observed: 90psi
